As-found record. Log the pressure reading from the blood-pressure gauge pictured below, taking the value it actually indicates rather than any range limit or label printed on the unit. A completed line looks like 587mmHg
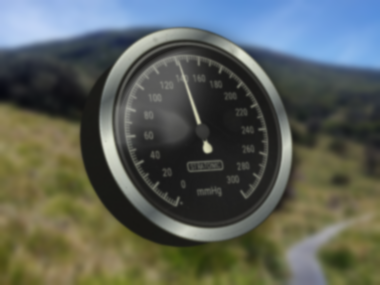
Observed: 140mmHg
